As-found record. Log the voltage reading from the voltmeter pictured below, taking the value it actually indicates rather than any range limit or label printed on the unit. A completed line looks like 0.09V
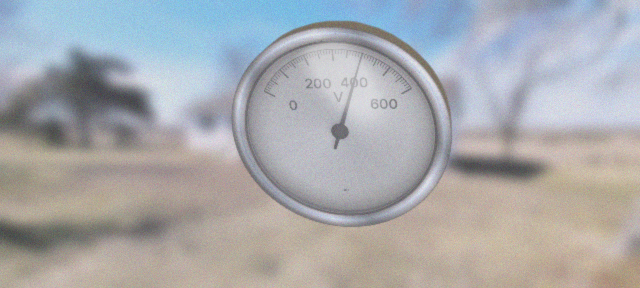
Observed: 400V
